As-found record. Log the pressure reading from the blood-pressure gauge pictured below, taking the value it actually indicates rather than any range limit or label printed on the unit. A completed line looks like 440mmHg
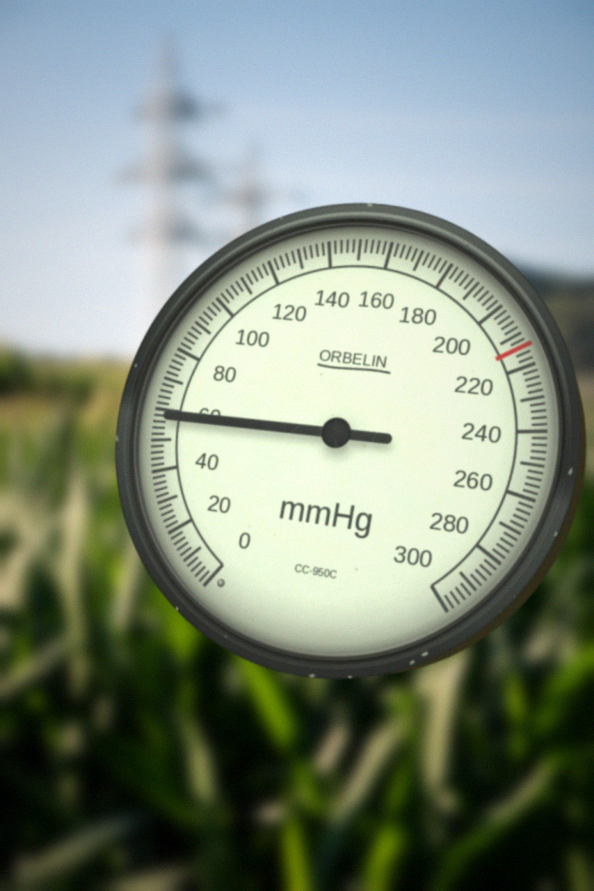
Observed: 58mmHg
